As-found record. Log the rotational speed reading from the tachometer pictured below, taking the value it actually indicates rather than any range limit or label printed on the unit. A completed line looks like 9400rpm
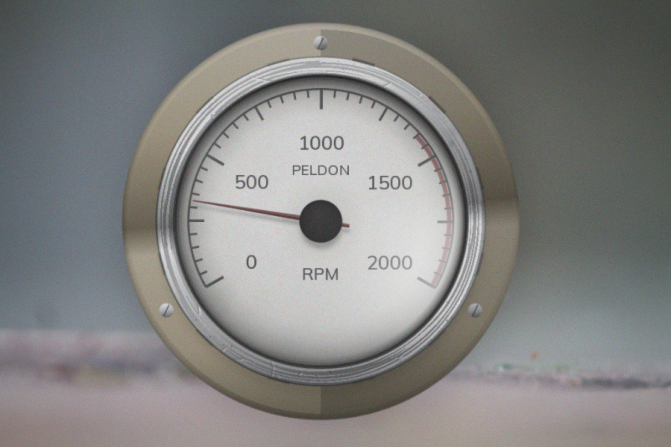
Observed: 325rpm
